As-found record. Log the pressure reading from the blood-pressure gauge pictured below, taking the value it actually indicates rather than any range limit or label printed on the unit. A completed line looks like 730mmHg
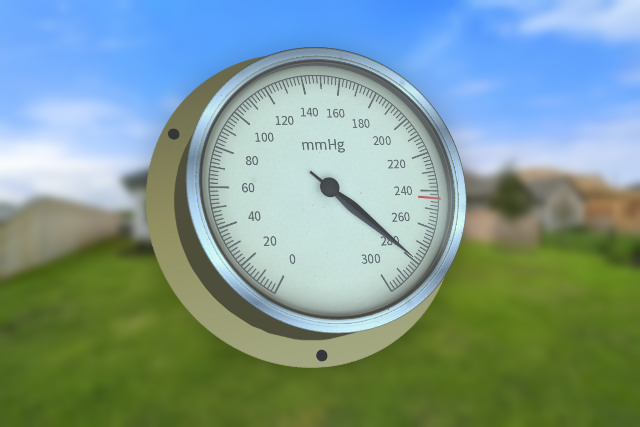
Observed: 280mmHg
